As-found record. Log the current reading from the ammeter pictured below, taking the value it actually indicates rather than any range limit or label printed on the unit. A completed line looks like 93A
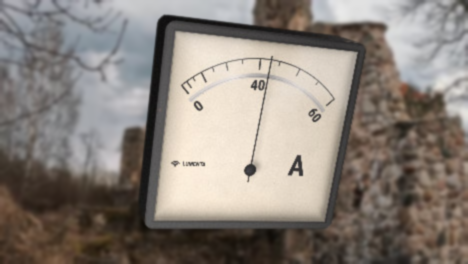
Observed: 42.5A
